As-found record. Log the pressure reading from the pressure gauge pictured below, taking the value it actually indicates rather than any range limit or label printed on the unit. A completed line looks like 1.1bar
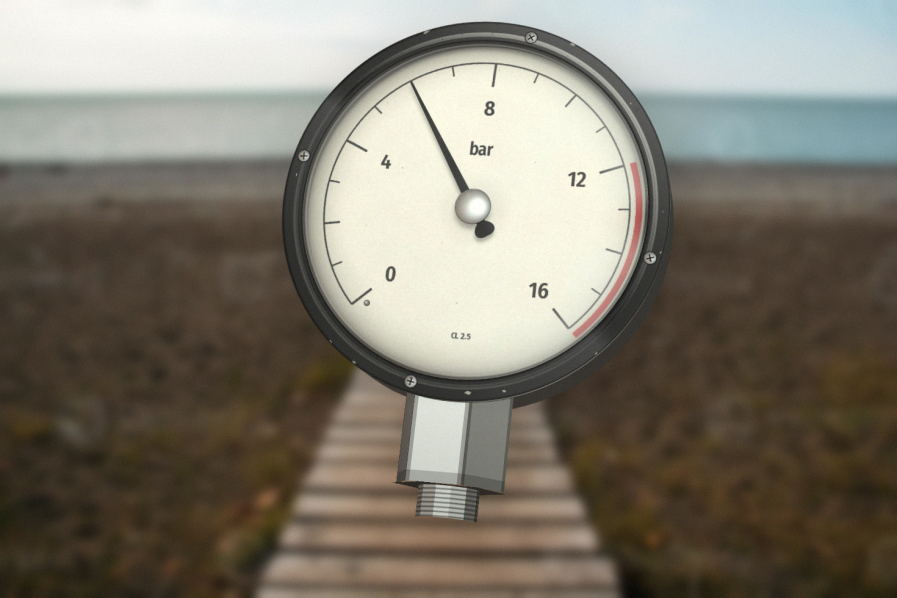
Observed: 6bar
